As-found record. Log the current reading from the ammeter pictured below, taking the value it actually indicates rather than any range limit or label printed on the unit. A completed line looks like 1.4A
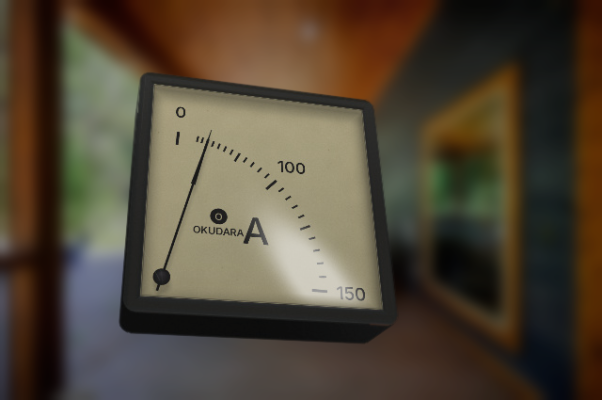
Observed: 50A
